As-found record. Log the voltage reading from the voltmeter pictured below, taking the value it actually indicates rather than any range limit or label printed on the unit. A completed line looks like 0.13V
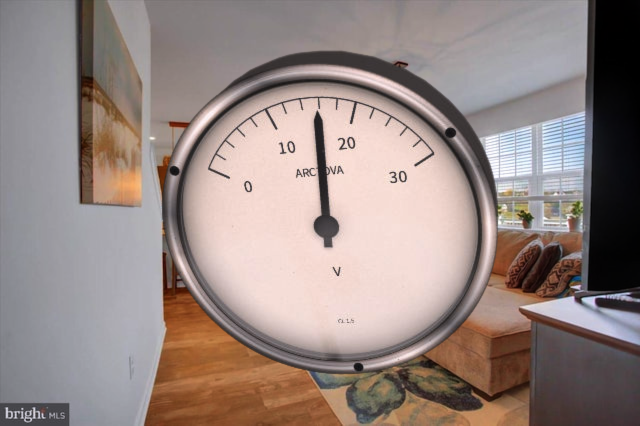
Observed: 16V
